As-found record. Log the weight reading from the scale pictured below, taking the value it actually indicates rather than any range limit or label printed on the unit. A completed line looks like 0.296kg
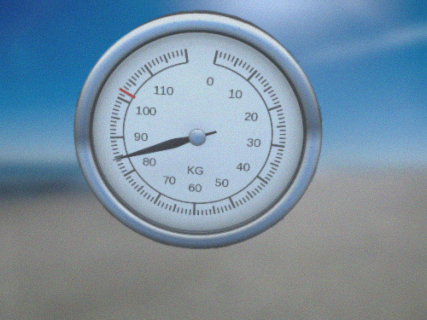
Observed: 85kg
